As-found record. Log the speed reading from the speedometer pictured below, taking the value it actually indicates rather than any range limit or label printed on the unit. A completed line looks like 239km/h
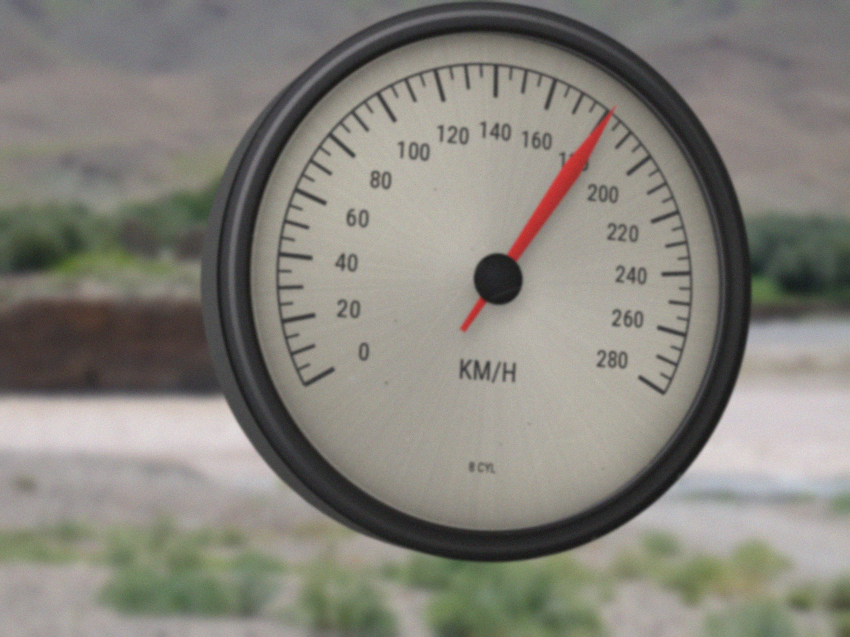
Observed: 180km/h
